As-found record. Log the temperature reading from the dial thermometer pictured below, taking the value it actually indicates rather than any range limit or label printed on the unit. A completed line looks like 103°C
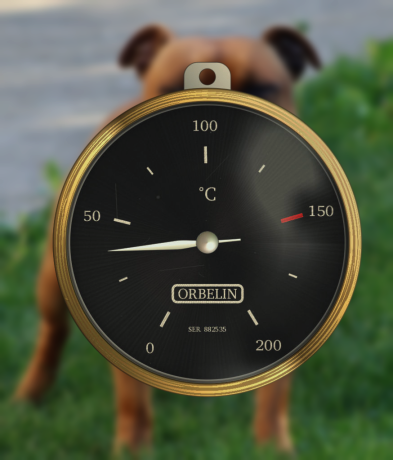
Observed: 37.5°C
